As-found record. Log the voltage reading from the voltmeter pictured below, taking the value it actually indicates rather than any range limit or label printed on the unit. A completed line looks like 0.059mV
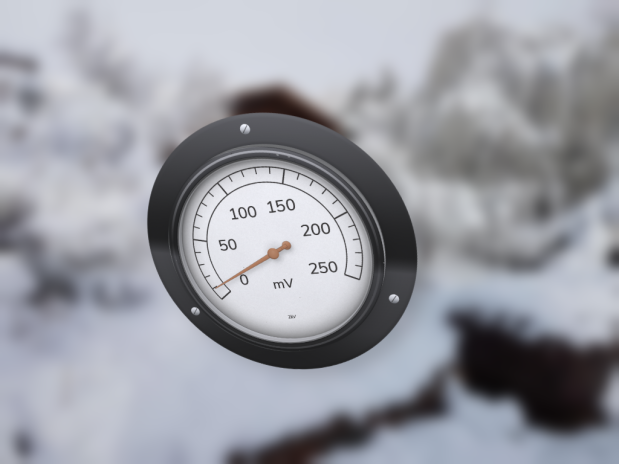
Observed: 10mV
